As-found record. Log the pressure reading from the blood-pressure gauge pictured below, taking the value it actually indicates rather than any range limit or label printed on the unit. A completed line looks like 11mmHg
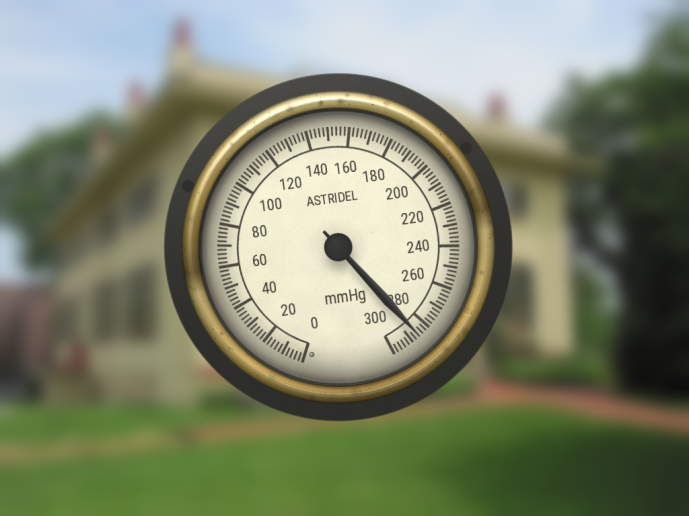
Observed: 286mmHg
